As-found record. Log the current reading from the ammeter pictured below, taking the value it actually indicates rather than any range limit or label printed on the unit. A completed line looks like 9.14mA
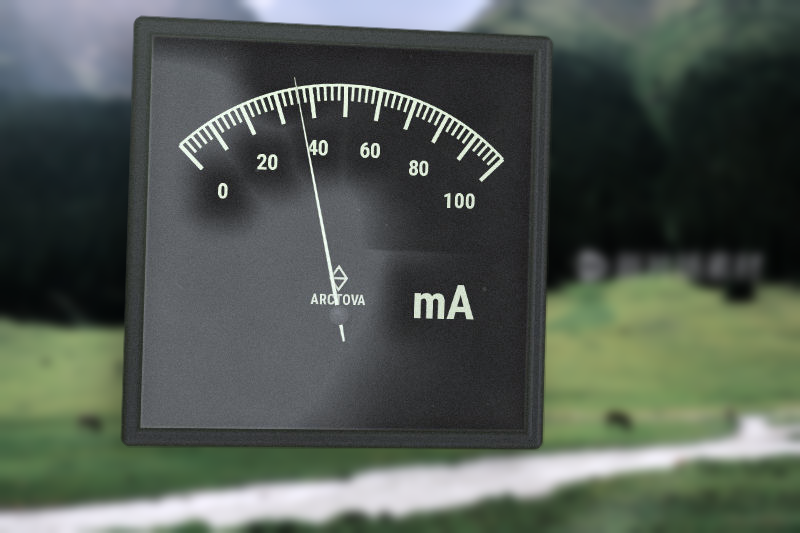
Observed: 36mA
